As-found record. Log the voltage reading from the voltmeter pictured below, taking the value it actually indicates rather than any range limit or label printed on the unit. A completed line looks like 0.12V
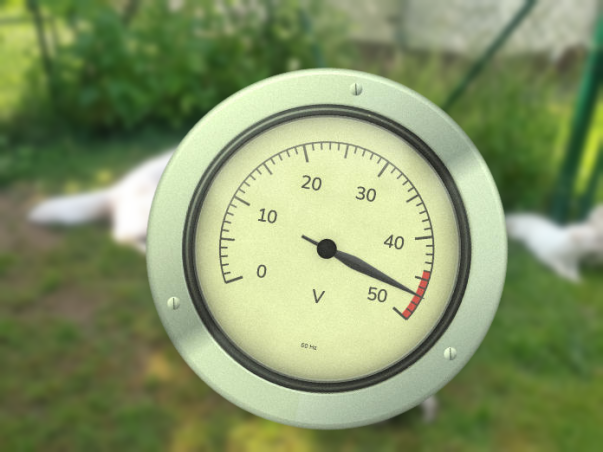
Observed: 47V
